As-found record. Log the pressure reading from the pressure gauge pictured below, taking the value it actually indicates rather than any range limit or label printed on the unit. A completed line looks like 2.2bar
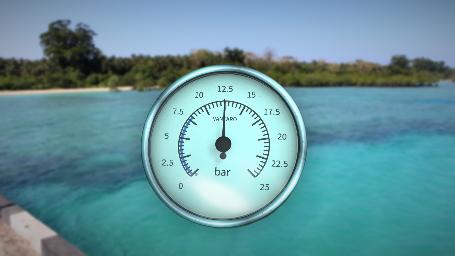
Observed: 12.5bar
